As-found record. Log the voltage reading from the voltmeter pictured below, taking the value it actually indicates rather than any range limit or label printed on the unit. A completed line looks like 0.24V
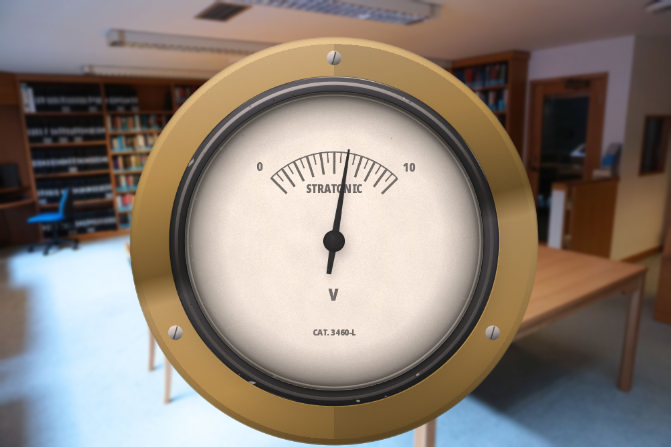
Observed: 6V
